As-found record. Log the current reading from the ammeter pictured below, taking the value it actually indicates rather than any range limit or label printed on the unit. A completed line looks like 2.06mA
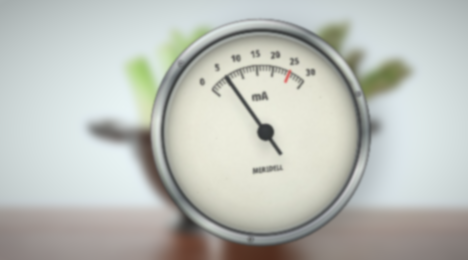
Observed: 5mA
